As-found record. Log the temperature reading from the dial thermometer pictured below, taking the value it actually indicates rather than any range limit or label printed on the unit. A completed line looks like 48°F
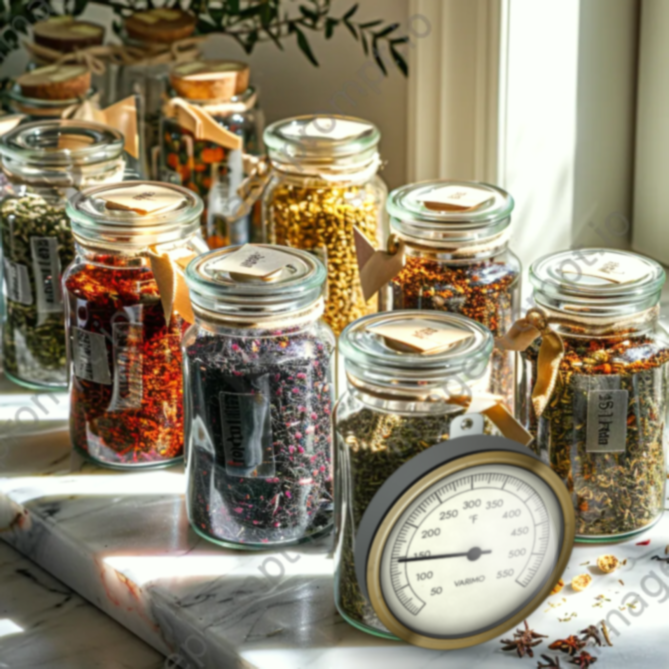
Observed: 150°F
